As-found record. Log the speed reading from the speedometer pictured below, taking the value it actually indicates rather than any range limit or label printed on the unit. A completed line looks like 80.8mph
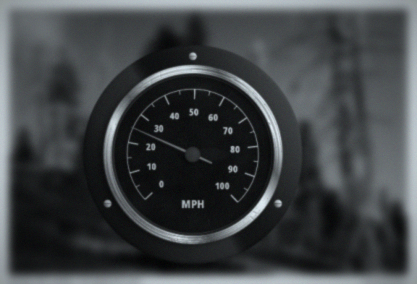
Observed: 25mph
